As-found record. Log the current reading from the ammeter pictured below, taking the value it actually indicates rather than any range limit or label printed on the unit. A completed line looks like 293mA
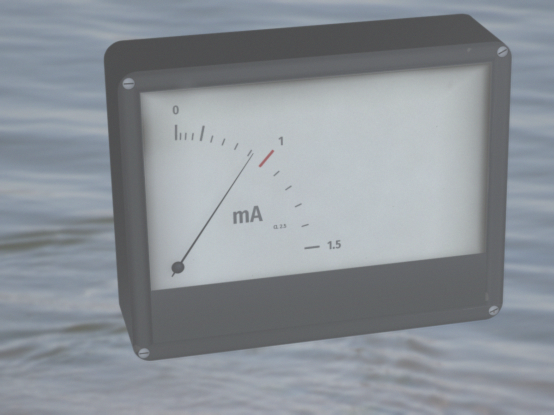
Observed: 0.9mA
